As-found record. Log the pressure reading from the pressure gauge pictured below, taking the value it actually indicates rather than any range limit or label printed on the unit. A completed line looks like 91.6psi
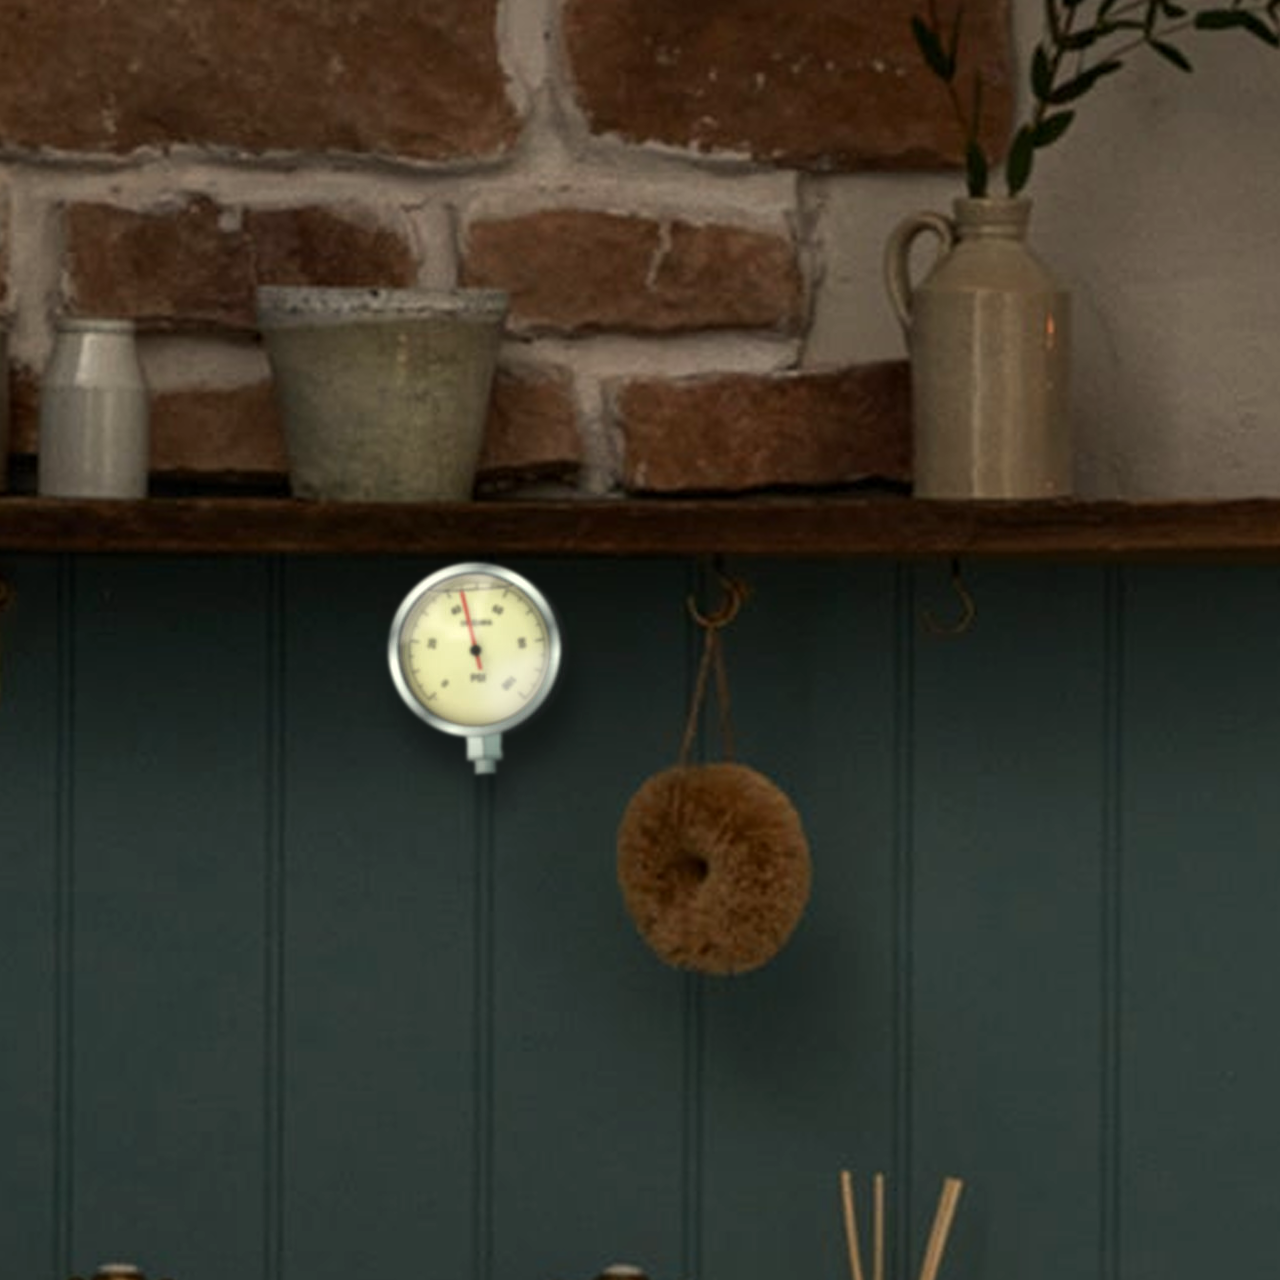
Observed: 45psi
